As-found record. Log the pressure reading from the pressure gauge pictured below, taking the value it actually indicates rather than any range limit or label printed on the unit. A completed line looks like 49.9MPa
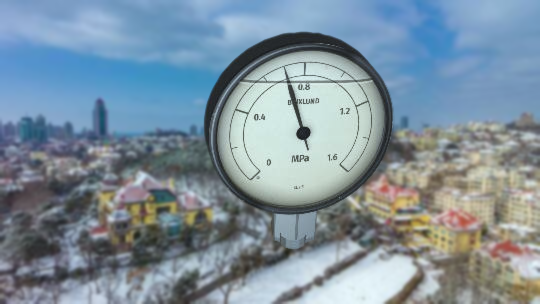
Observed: 0.7MPa
